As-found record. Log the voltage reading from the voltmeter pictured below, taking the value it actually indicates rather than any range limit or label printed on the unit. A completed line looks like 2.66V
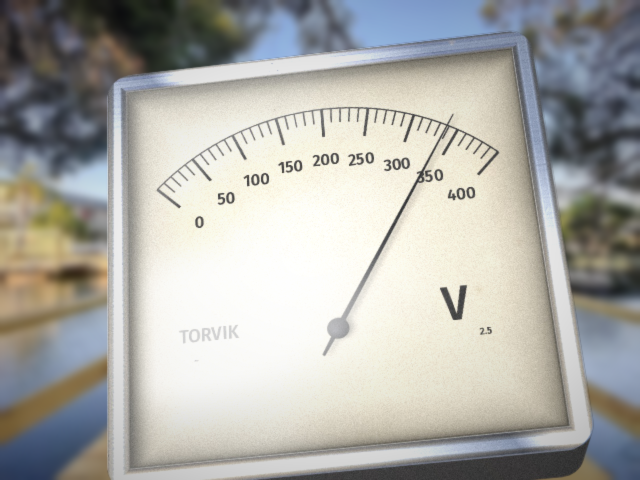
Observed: 340V
